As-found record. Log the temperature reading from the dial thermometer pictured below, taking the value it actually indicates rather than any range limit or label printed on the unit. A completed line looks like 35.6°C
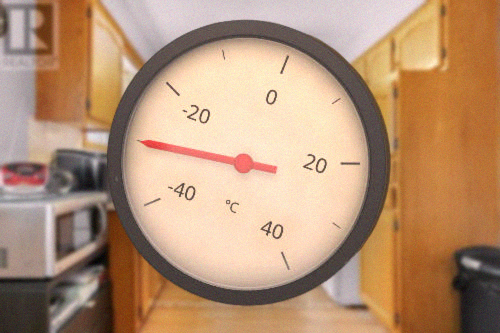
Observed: -30°C
